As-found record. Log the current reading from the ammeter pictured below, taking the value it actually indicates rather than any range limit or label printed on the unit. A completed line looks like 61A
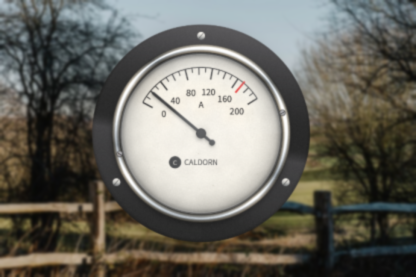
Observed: 20A
